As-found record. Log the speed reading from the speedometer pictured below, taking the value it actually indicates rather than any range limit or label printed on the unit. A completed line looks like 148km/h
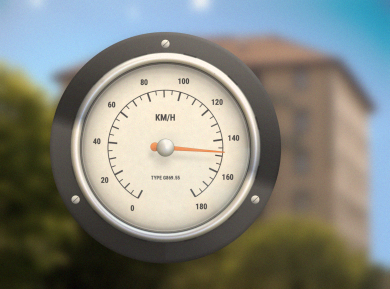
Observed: 147.5km/h
